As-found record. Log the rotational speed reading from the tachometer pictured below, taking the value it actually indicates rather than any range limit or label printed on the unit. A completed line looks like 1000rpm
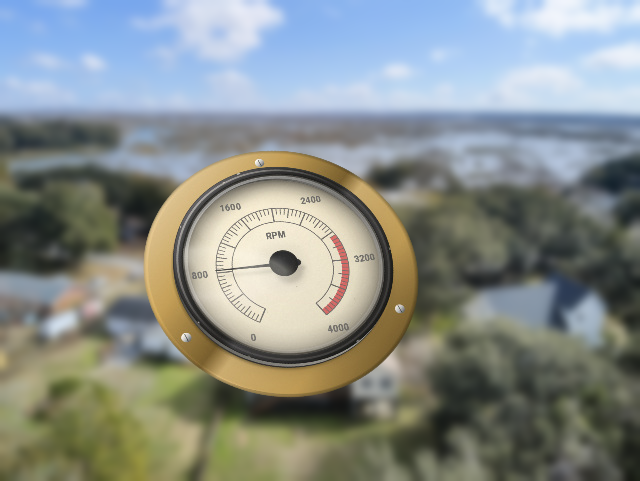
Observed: 800rpm
